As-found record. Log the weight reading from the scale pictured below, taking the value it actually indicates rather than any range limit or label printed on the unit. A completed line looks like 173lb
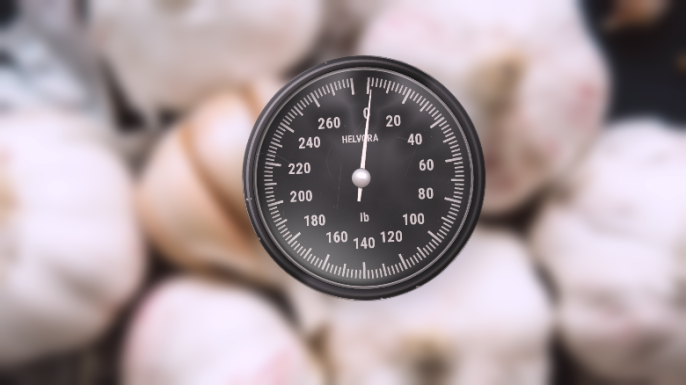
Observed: 2lb
